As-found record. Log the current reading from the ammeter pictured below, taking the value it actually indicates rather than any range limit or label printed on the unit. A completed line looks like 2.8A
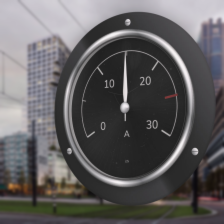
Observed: 15A
